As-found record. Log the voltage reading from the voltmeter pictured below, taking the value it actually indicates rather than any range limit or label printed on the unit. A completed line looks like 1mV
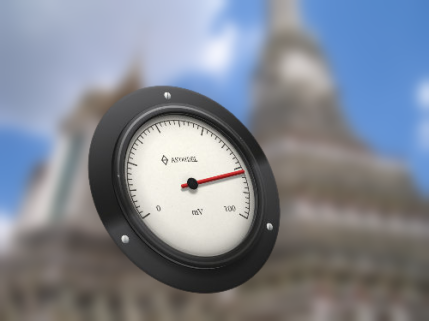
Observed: 82mV
